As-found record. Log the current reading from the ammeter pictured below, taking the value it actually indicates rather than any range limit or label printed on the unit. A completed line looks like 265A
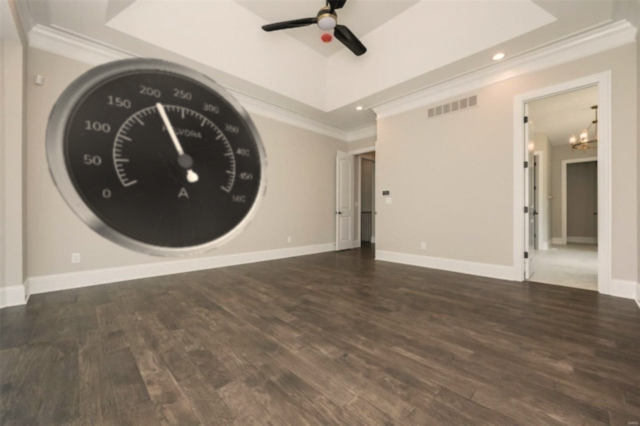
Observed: 200A
